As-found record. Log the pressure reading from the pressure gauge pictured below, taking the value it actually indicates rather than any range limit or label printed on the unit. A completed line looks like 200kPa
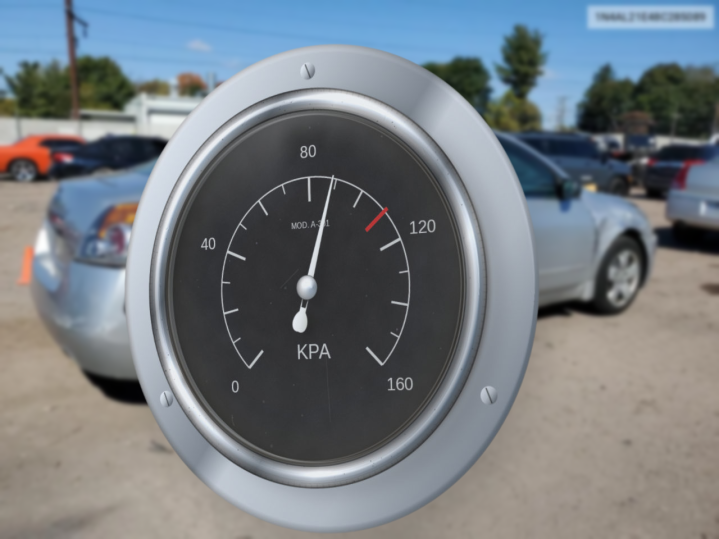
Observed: 90kPa
